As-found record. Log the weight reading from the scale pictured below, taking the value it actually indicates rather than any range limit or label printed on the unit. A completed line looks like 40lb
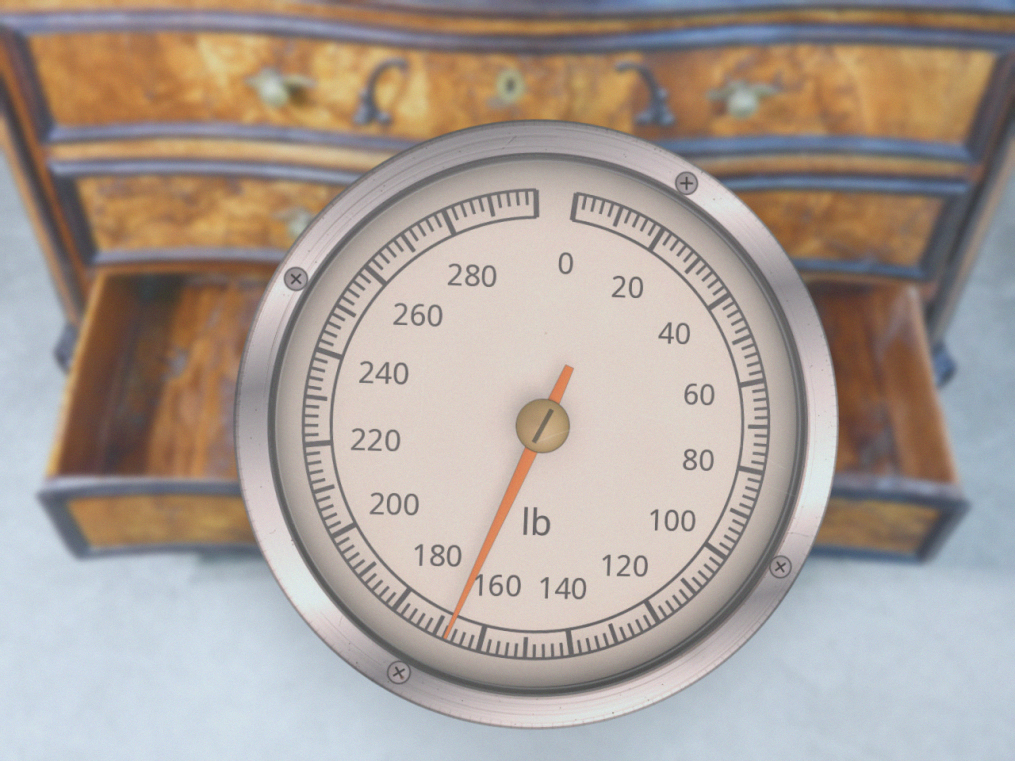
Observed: 168lb
